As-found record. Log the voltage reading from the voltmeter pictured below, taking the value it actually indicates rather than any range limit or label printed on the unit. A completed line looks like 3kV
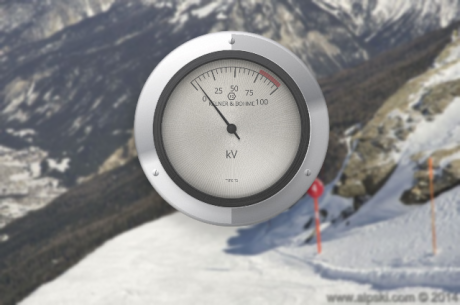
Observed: 5kV
